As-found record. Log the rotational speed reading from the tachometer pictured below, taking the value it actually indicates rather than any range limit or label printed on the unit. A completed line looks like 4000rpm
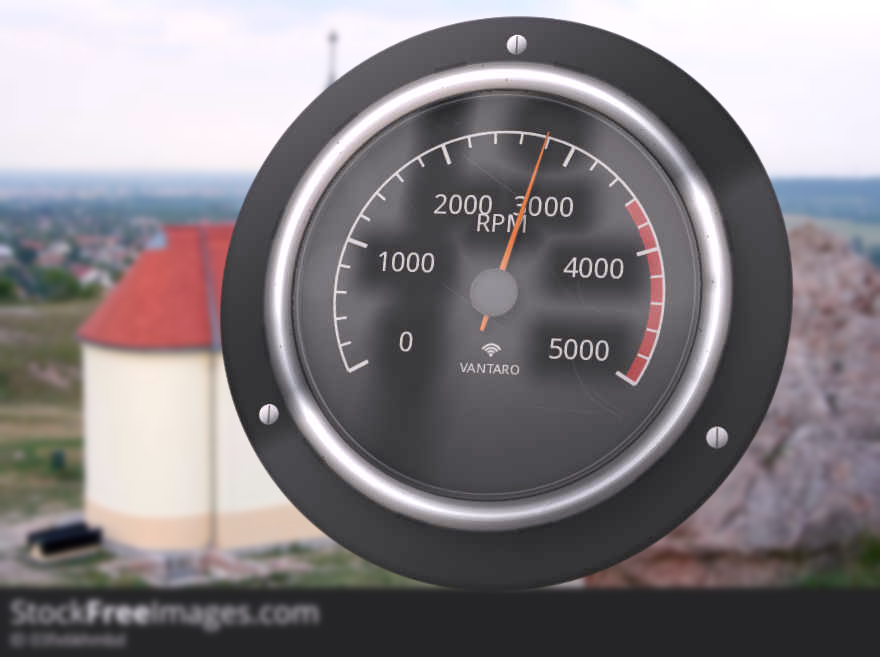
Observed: 2800rpm
